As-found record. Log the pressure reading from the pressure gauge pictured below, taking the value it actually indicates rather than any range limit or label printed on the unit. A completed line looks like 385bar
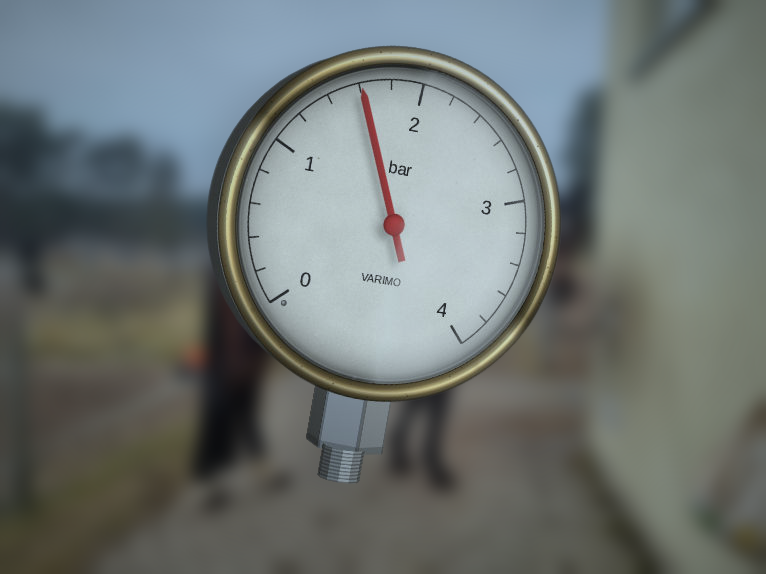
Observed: 1.6bar
